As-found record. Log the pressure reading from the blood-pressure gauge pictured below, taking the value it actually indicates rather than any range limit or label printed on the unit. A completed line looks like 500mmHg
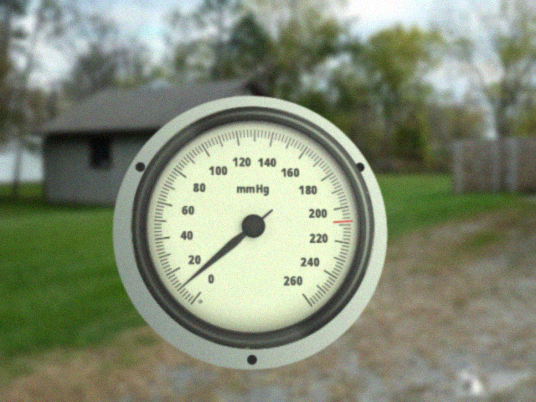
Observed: 10mmHg
